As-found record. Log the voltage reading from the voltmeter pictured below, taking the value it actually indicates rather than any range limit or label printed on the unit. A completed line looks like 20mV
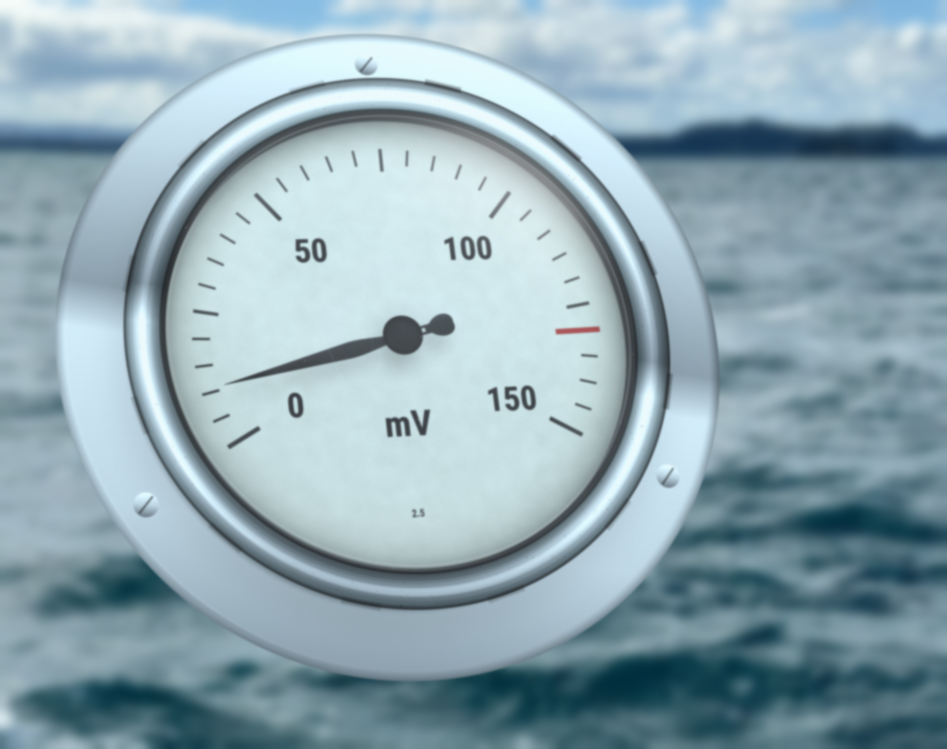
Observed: 10mV
